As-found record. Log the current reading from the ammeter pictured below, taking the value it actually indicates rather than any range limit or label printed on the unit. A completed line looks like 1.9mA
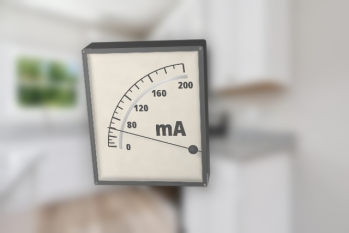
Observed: 60mA
